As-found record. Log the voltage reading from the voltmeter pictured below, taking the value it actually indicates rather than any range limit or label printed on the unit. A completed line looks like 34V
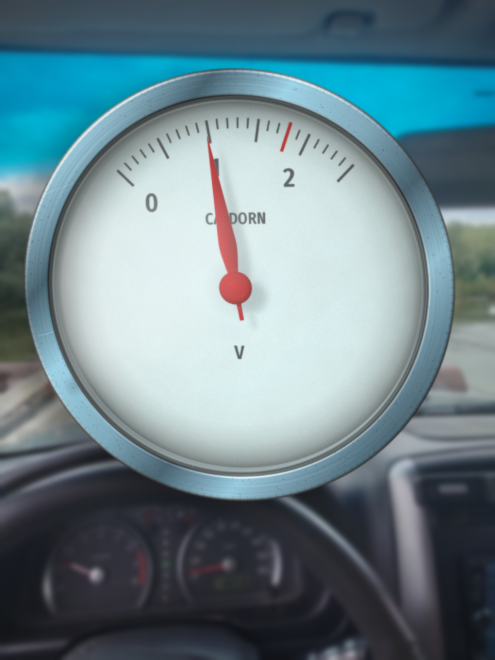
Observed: 1V
